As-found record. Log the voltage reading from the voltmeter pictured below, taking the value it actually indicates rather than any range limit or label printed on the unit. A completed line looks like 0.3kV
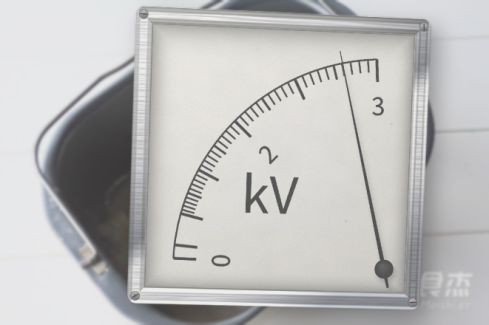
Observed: 2.8kV
